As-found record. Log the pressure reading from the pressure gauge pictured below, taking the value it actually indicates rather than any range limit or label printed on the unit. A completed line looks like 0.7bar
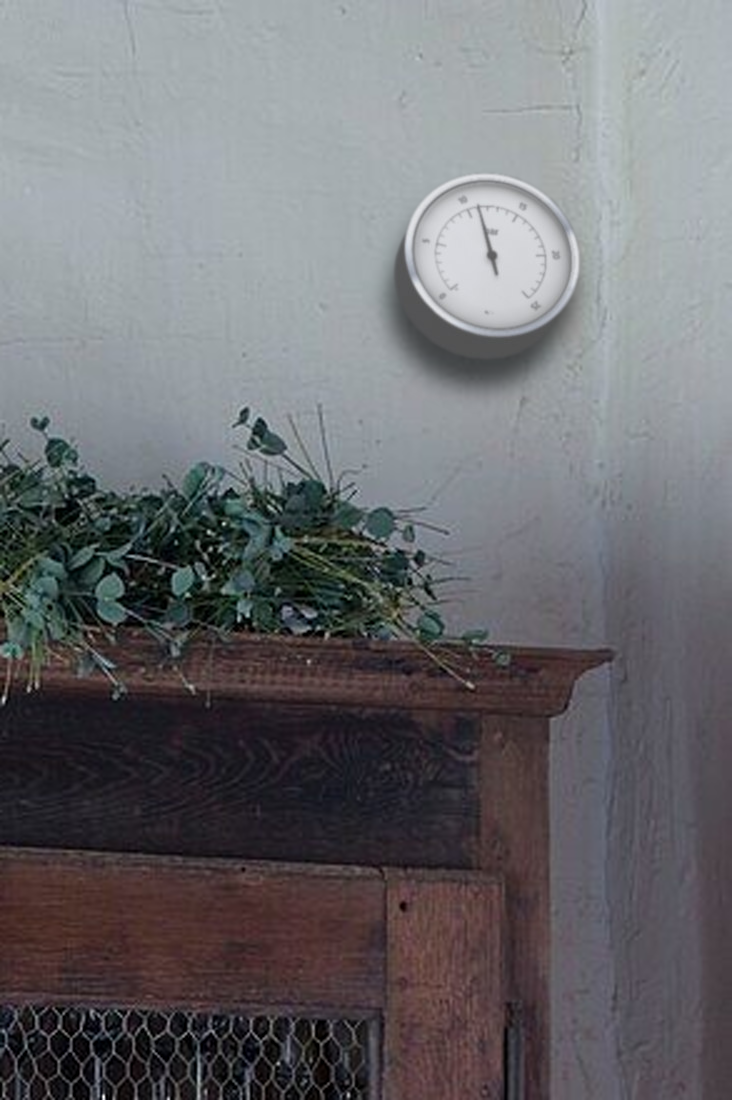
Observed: 11bar
